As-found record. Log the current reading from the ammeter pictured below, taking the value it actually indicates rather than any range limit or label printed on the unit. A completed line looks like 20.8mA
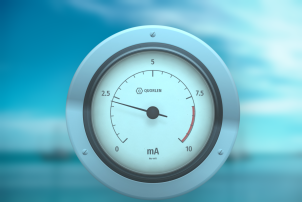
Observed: 2.25mA
